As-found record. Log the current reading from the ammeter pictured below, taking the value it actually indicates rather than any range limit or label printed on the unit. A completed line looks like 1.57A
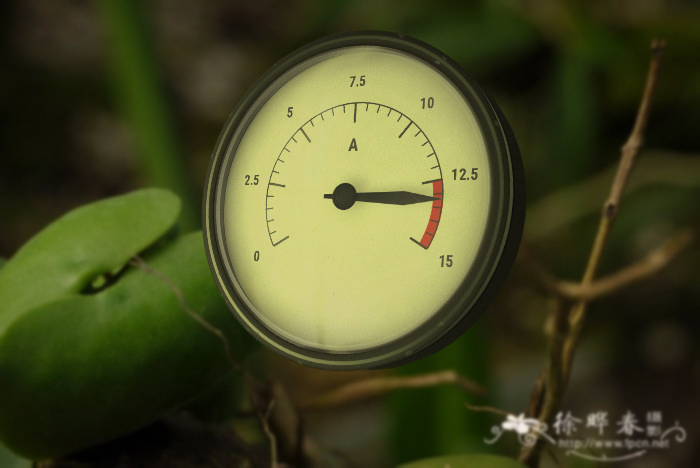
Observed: 13.25A
